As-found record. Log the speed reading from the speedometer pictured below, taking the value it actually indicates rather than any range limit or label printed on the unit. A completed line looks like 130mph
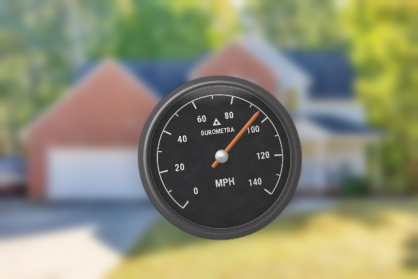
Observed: 95mph
